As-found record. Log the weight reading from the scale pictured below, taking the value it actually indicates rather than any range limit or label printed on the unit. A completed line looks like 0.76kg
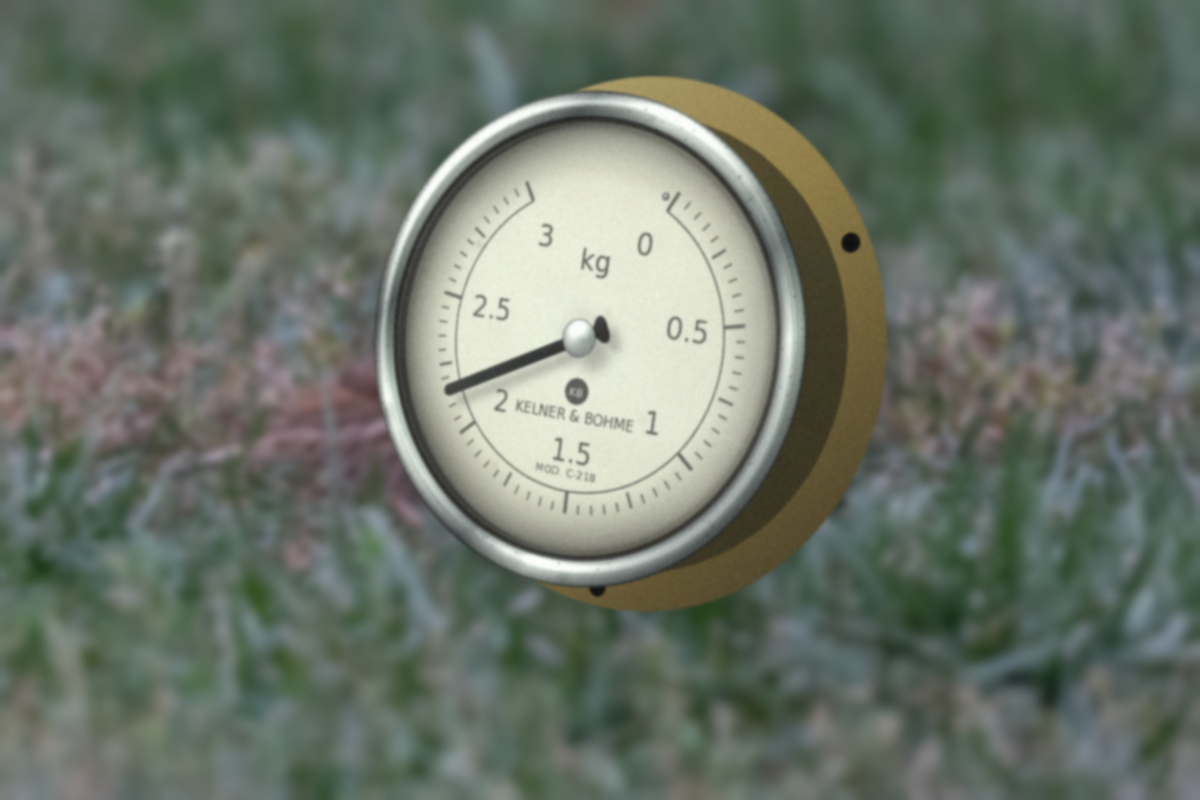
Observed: 2.15kg
